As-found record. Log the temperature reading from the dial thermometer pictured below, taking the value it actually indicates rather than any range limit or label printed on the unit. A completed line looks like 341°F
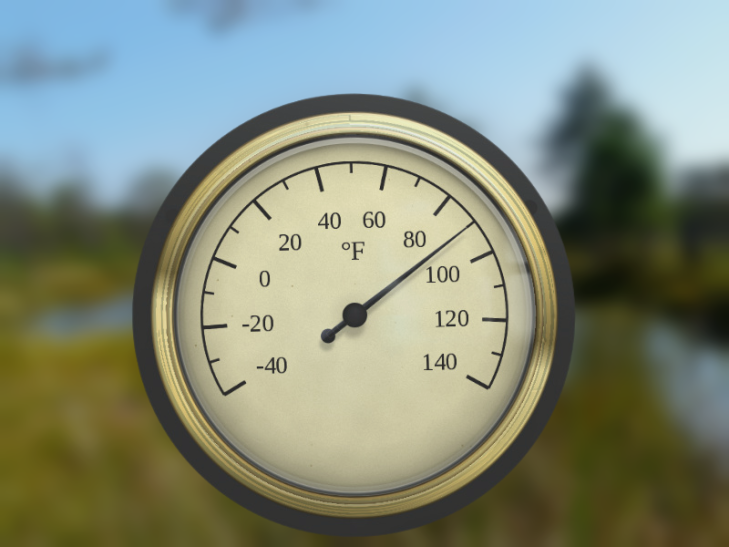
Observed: 90°F
